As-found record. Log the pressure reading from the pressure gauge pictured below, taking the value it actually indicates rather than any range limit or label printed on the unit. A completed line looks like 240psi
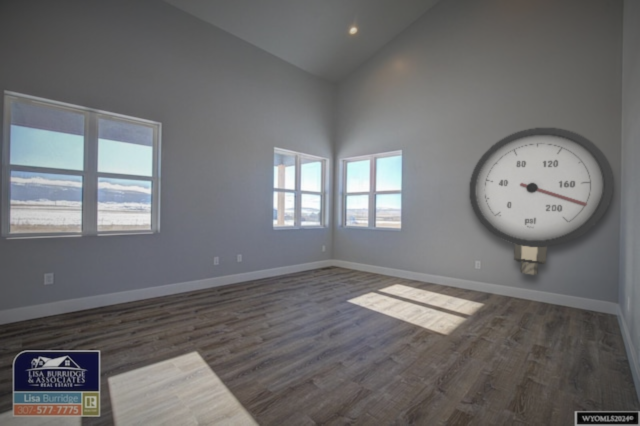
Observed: 180psi
